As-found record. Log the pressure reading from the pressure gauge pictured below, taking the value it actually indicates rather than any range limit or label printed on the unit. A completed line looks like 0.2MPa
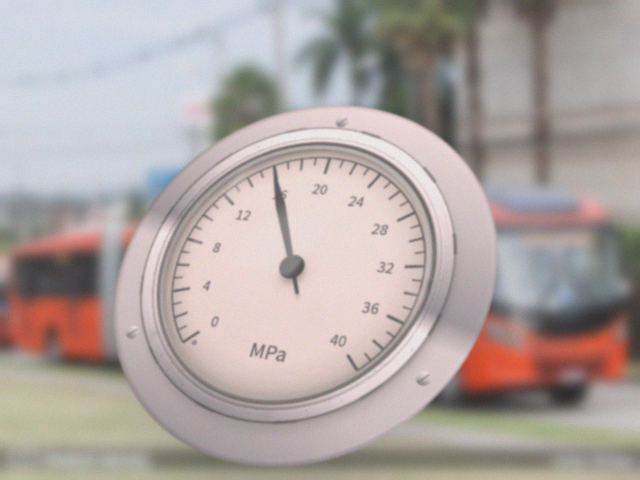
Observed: 16MPa
